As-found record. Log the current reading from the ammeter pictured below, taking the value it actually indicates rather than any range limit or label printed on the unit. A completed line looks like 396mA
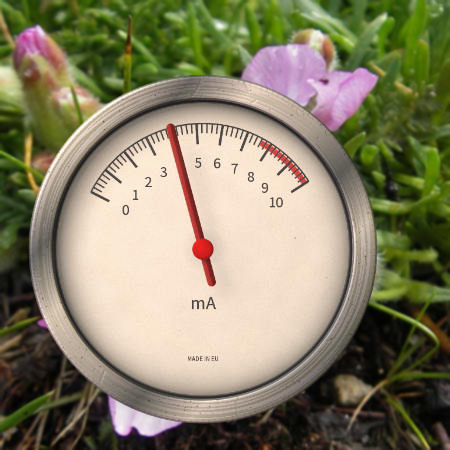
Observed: 4mA
